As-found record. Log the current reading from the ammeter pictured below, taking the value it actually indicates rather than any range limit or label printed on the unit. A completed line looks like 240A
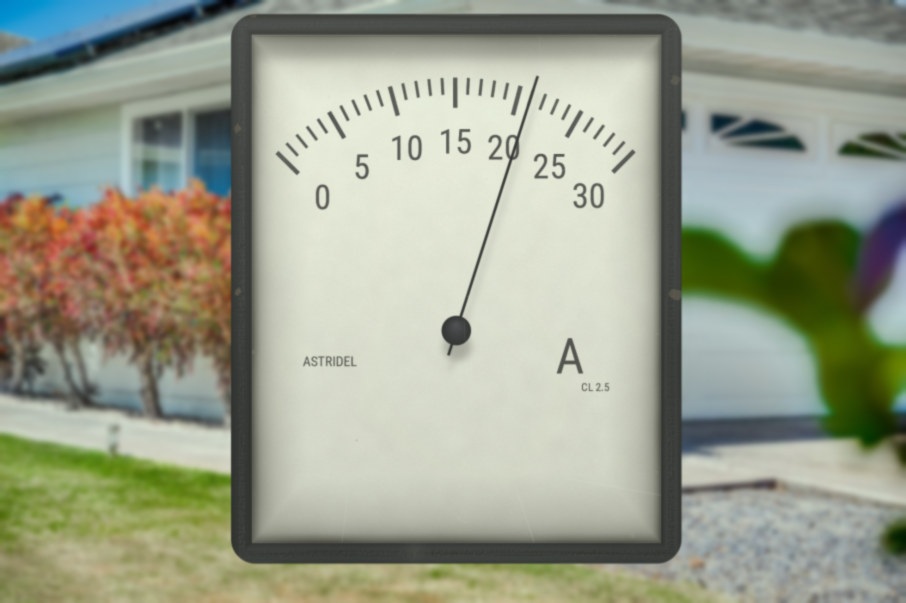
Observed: 21A
